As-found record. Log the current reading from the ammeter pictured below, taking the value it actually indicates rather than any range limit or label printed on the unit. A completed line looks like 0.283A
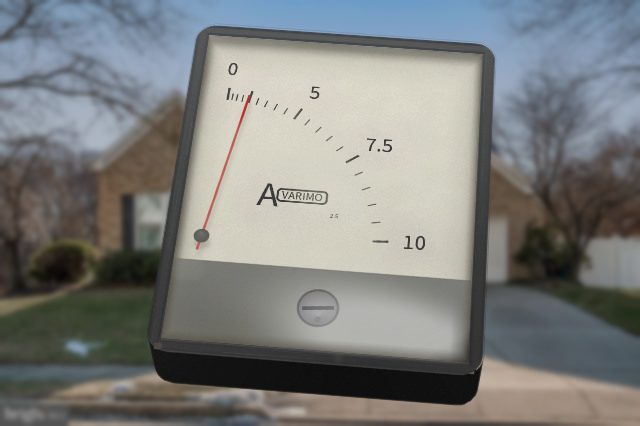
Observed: 2.5A
